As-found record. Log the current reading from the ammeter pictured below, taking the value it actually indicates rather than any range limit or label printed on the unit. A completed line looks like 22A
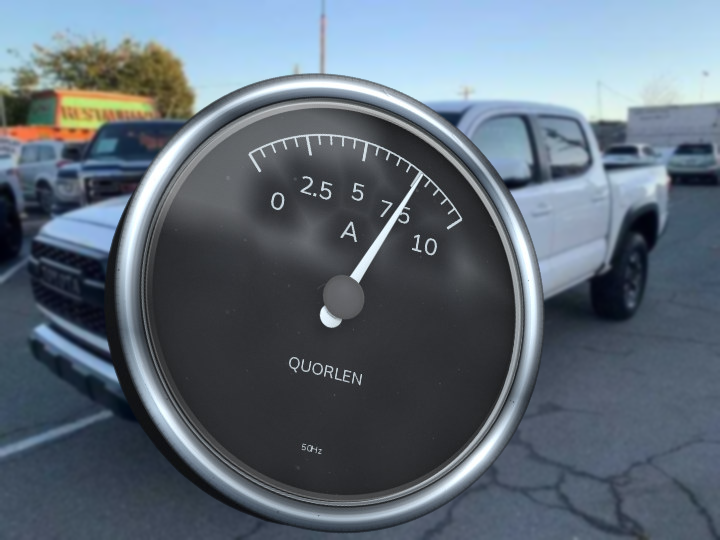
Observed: 7.5A
